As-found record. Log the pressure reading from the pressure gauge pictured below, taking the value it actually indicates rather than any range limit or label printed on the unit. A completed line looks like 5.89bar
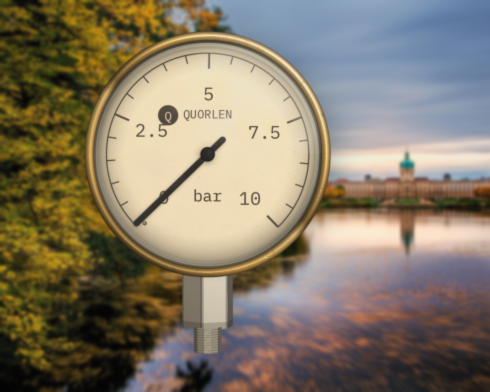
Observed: 0bar
